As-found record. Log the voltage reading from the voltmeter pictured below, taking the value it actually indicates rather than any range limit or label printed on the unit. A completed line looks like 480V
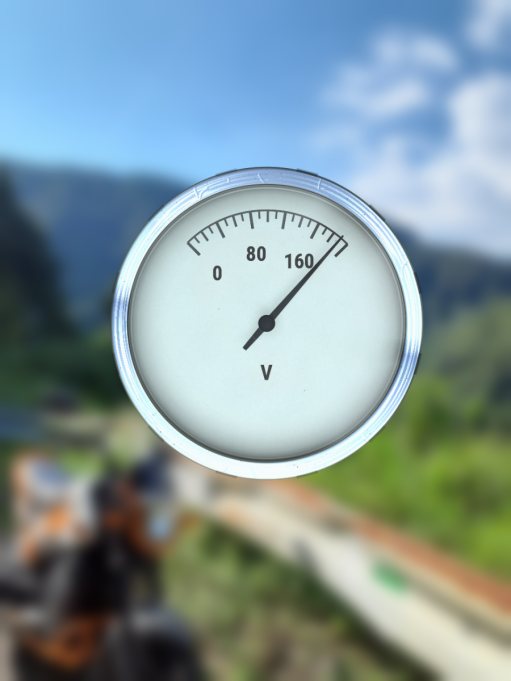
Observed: 190V
